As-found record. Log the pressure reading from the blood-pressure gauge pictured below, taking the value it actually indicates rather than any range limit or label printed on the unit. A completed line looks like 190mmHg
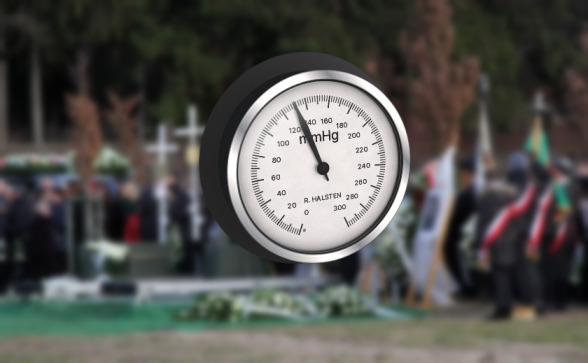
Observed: 130mmHg
